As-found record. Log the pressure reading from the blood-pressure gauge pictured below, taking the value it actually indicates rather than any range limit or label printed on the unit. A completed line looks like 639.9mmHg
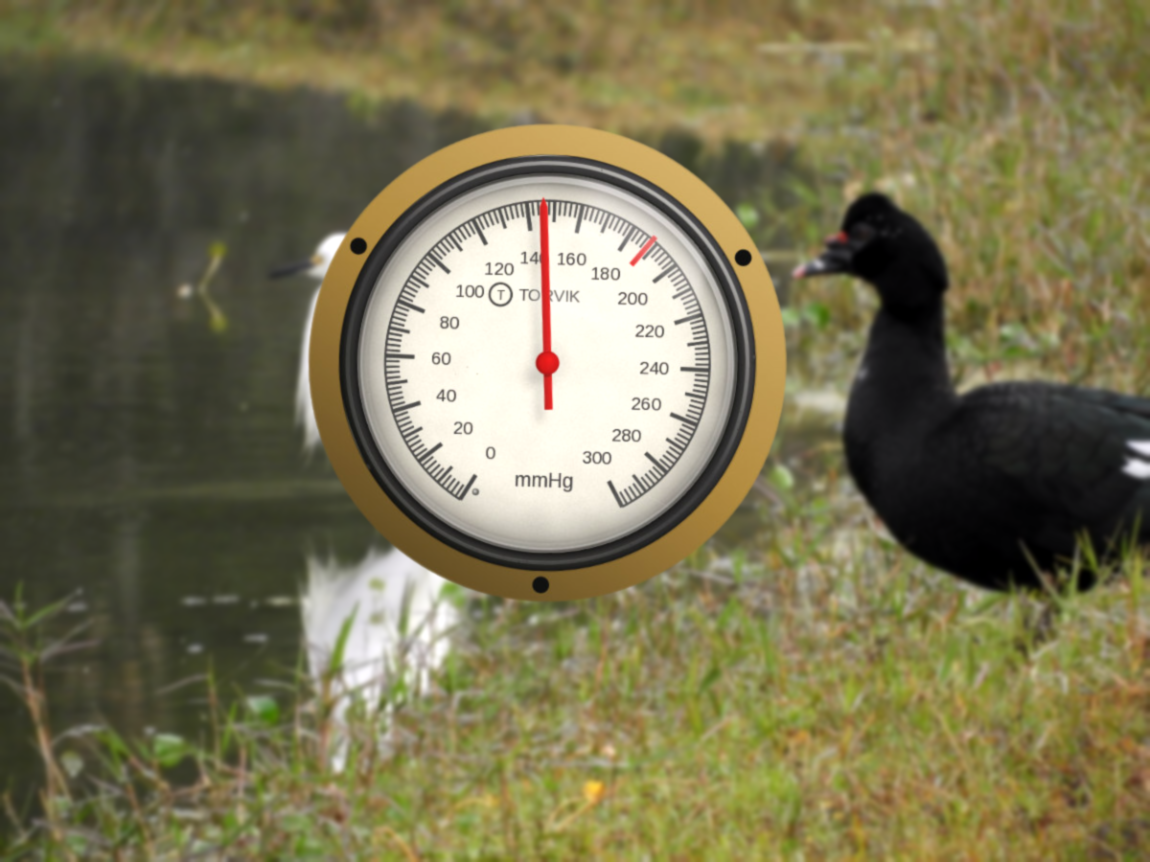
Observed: 146mmHg
